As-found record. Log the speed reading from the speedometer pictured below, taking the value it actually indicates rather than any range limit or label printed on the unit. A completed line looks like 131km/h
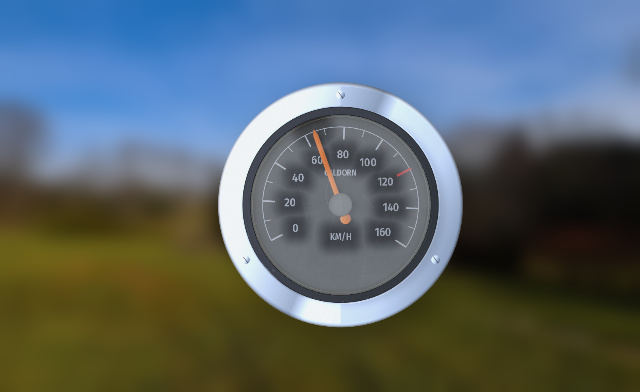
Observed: 65km/h
